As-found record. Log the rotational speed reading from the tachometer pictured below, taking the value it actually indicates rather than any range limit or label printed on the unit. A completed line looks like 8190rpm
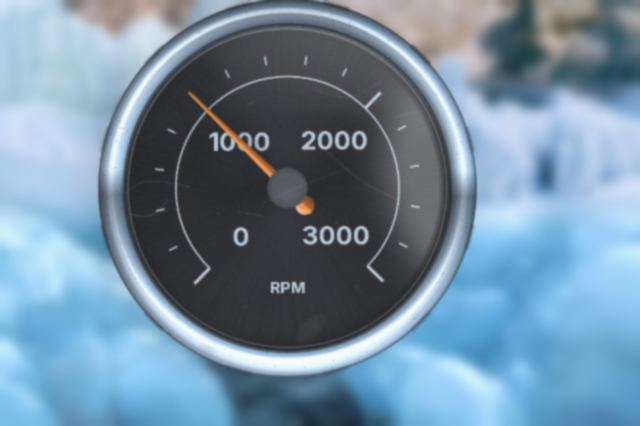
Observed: 1000rpm
